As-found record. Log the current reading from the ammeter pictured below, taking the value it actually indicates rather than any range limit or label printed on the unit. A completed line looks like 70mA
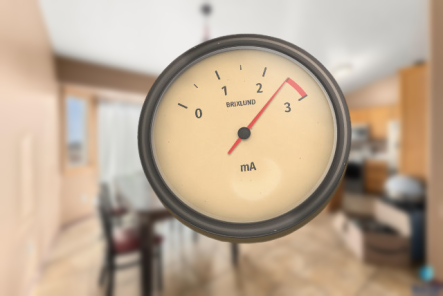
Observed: 2.5mA
